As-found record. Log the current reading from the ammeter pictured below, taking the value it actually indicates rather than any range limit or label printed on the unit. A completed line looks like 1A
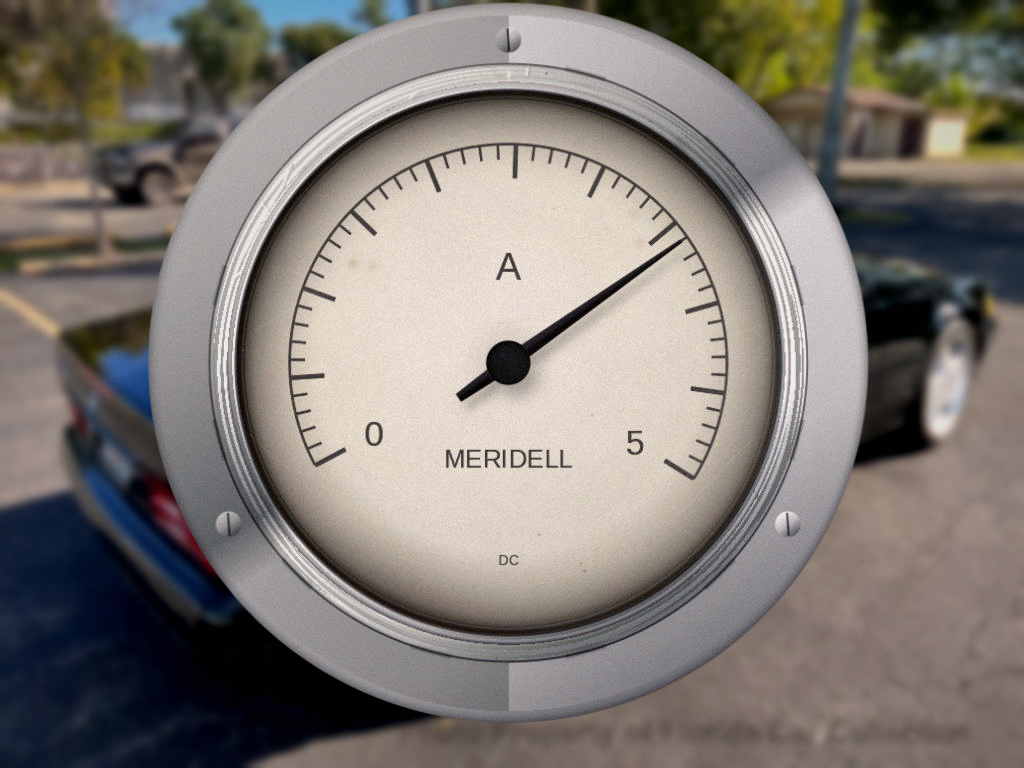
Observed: 3.6A
